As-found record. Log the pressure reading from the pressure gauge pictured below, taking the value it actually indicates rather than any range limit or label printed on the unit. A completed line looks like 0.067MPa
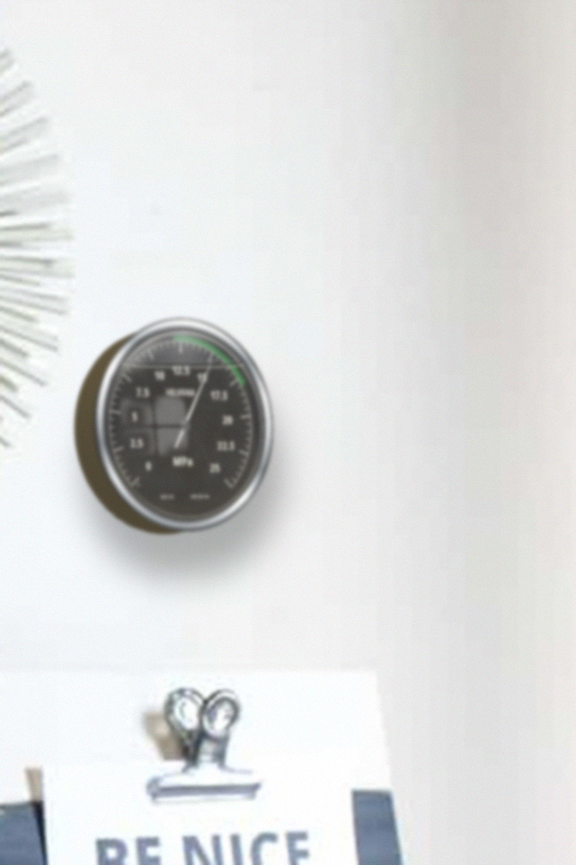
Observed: 15MPa
